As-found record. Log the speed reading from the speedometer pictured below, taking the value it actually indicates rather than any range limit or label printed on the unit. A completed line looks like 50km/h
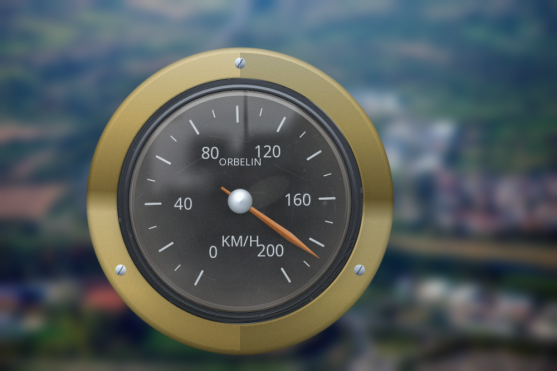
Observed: 185km/h
